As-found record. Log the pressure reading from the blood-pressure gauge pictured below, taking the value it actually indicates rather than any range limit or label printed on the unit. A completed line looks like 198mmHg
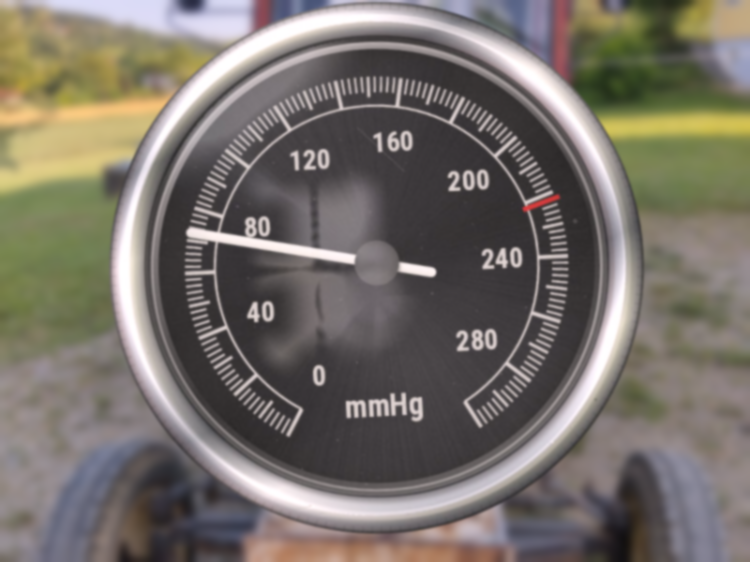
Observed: 72mmHg
